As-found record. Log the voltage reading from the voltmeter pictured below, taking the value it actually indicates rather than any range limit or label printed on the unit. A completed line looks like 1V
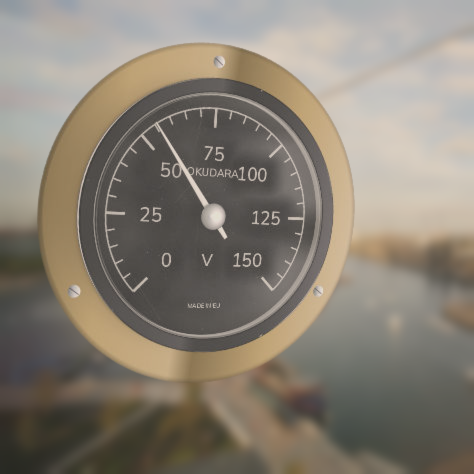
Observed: 55V
